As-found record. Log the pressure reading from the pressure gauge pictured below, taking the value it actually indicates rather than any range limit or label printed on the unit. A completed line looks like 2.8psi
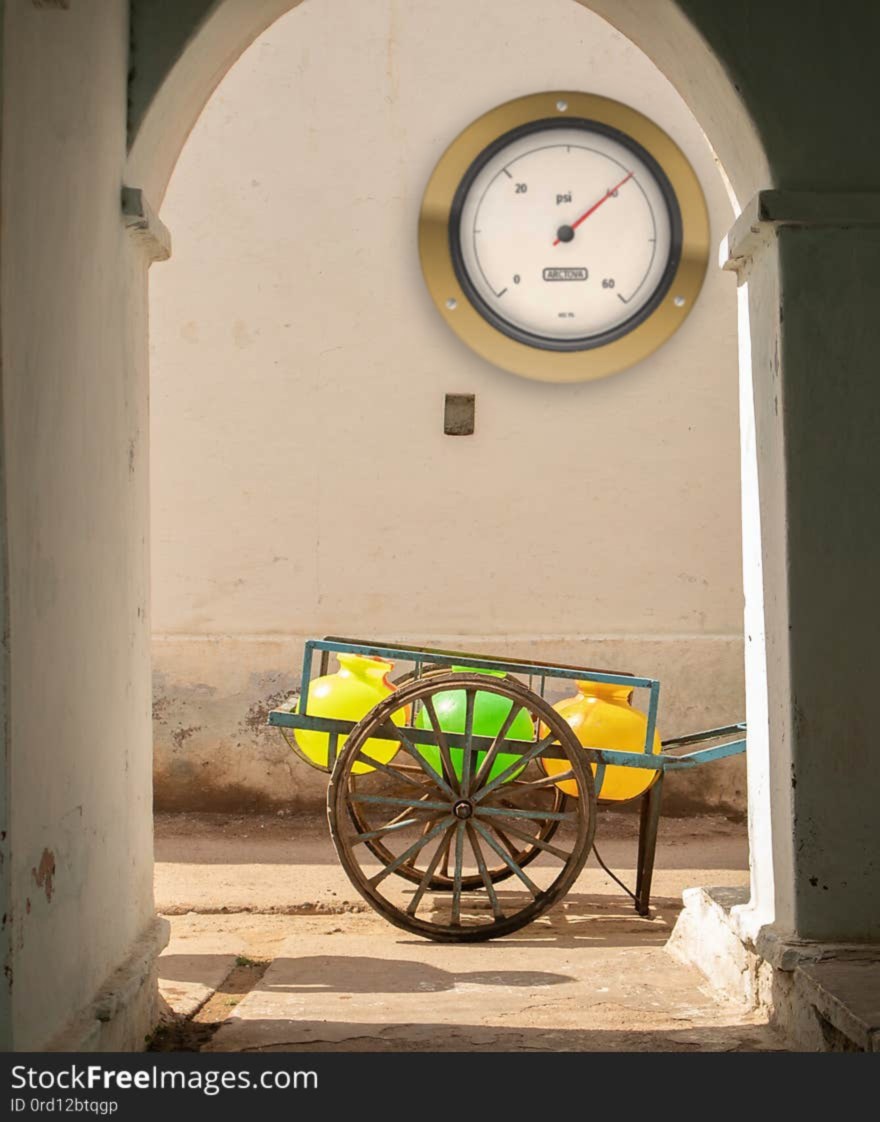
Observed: 40psi
